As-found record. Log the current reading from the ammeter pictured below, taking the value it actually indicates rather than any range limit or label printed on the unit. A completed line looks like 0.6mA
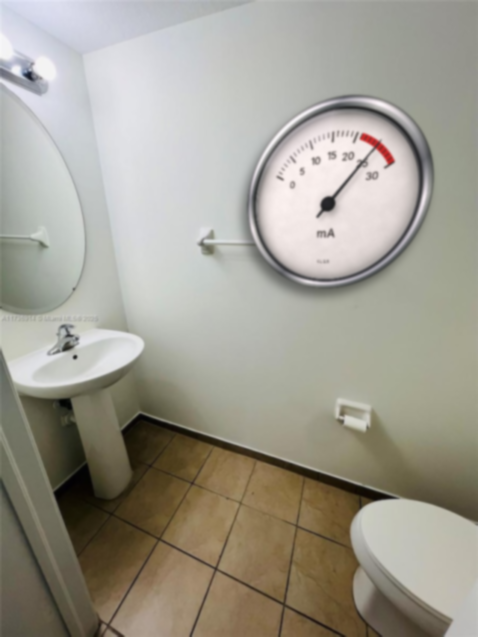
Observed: 25mA
